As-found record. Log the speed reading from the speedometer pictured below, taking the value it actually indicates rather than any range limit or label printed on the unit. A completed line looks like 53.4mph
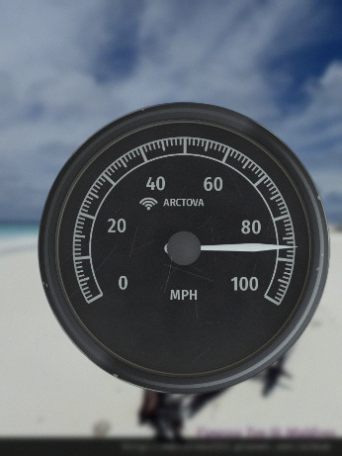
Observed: 87mph
